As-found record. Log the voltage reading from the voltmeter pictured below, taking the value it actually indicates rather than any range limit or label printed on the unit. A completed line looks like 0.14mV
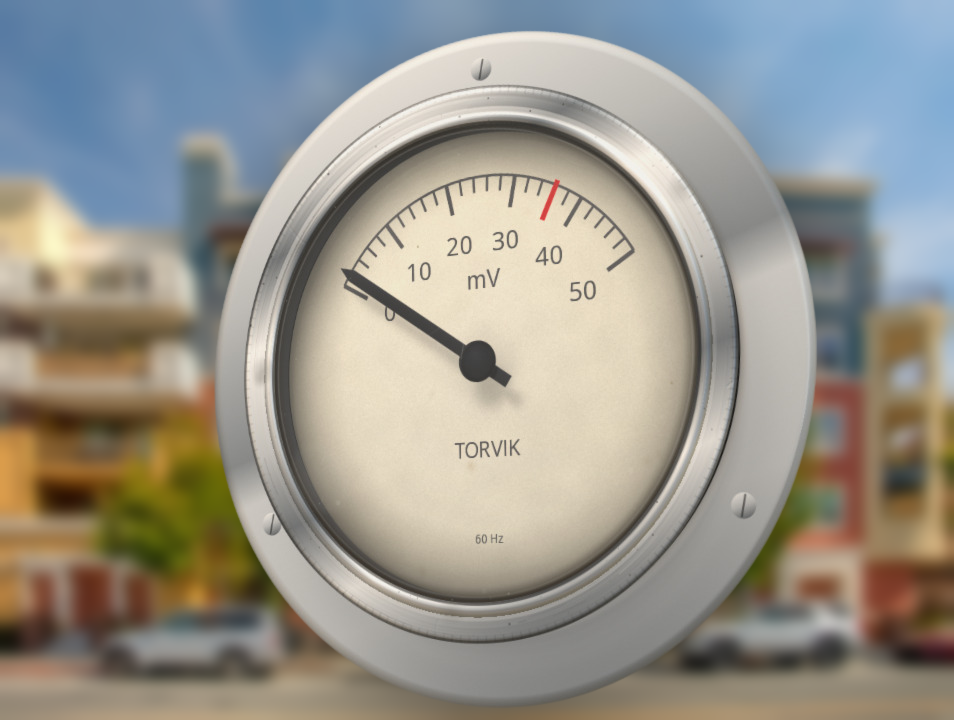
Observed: 2mV
